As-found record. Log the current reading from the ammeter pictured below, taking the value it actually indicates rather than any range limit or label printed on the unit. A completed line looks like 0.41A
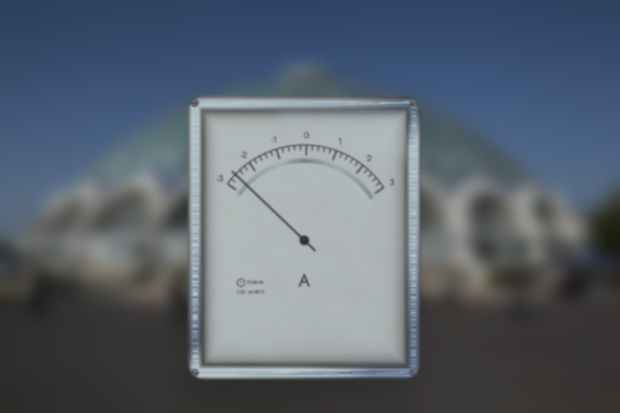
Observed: -2.6A
